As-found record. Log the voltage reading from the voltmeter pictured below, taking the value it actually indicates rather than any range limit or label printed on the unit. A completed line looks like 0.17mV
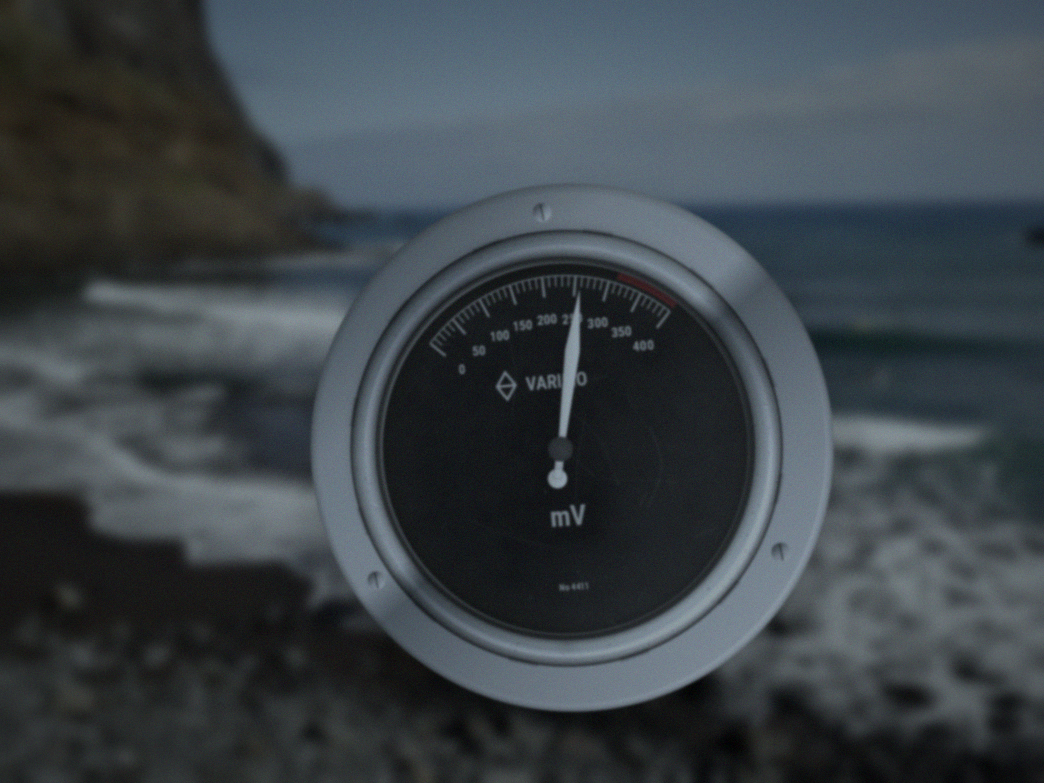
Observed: 260mV
